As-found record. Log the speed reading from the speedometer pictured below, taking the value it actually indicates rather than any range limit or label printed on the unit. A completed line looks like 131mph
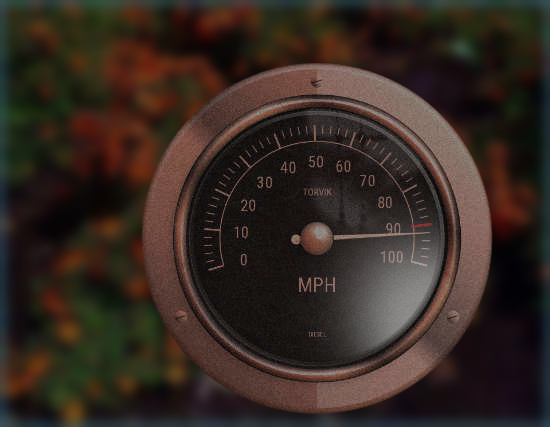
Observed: 92mph
